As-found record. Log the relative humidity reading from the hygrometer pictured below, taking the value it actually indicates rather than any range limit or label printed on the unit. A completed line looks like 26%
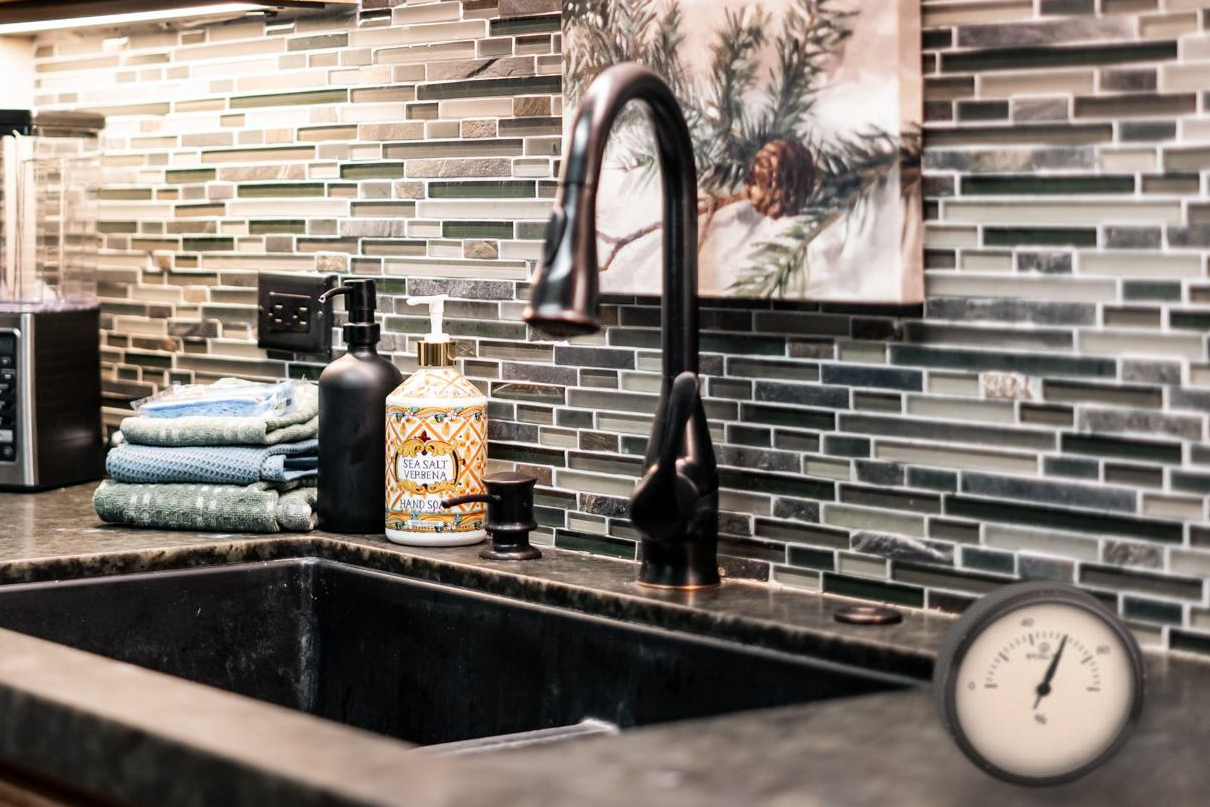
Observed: 60%
